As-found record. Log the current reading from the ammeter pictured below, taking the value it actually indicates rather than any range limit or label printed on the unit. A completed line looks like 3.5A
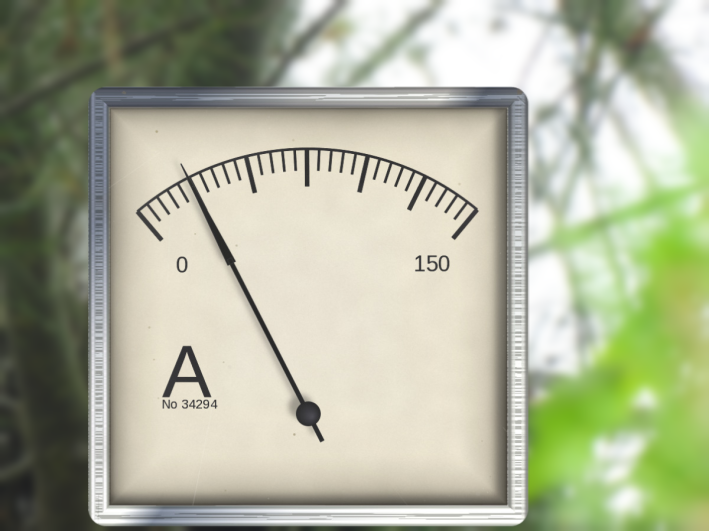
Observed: 25A
